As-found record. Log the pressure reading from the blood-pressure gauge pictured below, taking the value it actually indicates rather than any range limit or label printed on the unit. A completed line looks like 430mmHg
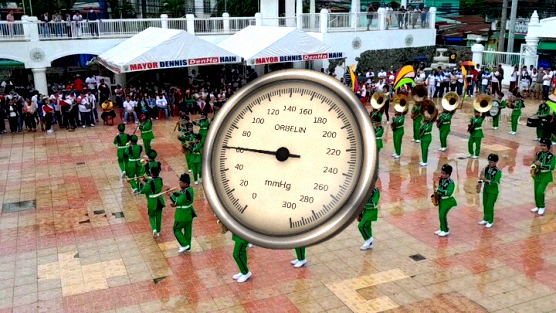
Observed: 60mmHg
